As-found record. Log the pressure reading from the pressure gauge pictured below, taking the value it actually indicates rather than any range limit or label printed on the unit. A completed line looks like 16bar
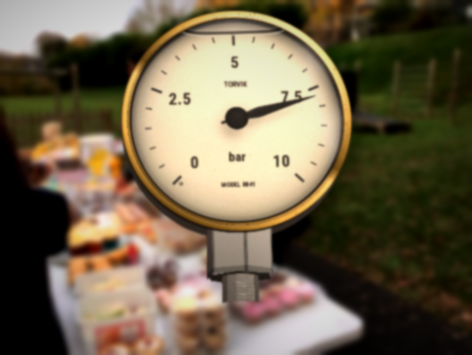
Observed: 7.75bar
